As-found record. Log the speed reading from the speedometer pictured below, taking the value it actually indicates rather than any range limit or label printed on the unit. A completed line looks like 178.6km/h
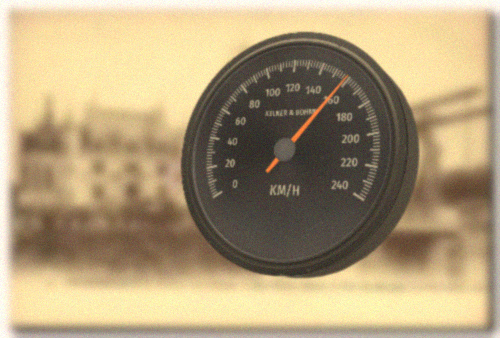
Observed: 160km/h
